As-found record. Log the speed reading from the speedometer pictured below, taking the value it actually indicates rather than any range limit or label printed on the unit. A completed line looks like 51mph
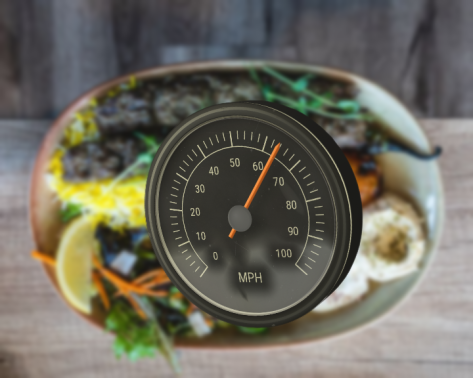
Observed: 64mph
